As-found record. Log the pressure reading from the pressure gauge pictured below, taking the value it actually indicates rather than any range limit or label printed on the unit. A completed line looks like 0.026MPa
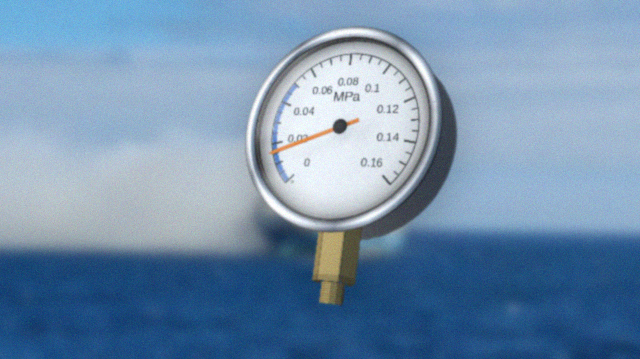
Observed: 0.015MPa
